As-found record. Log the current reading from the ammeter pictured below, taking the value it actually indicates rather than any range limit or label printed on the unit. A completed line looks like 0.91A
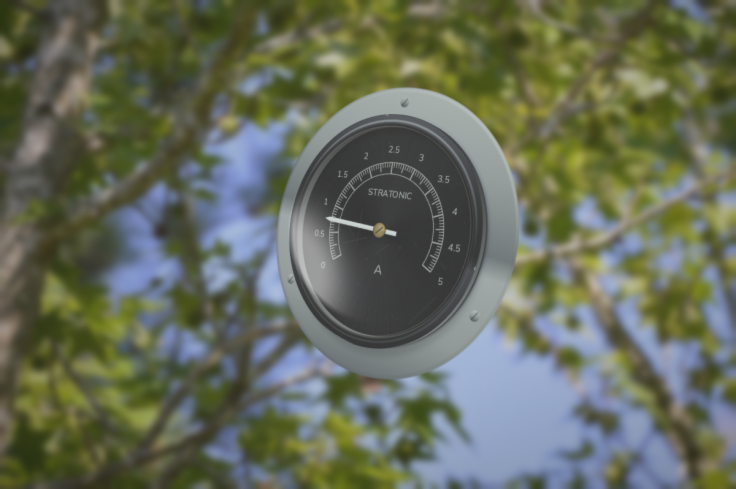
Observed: 0.75A
